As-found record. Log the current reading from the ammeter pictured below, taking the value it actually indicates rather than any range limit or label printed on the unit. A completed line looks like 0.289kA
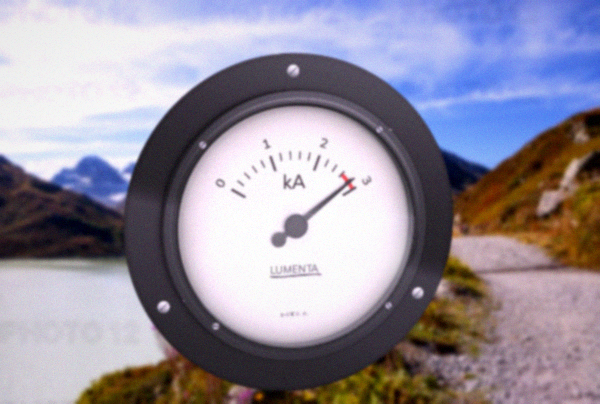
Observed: 2.8kA
